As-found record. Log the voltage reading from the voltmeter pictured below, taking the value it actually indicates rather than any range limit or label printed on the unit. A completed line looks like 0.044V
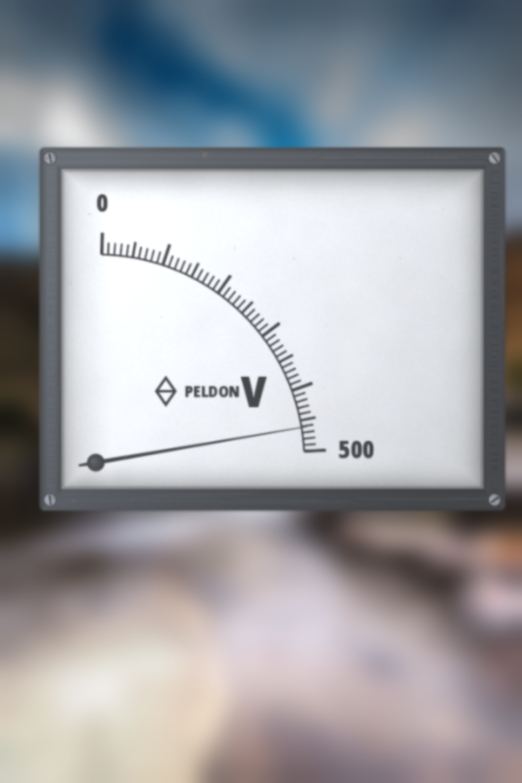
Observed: 460V
